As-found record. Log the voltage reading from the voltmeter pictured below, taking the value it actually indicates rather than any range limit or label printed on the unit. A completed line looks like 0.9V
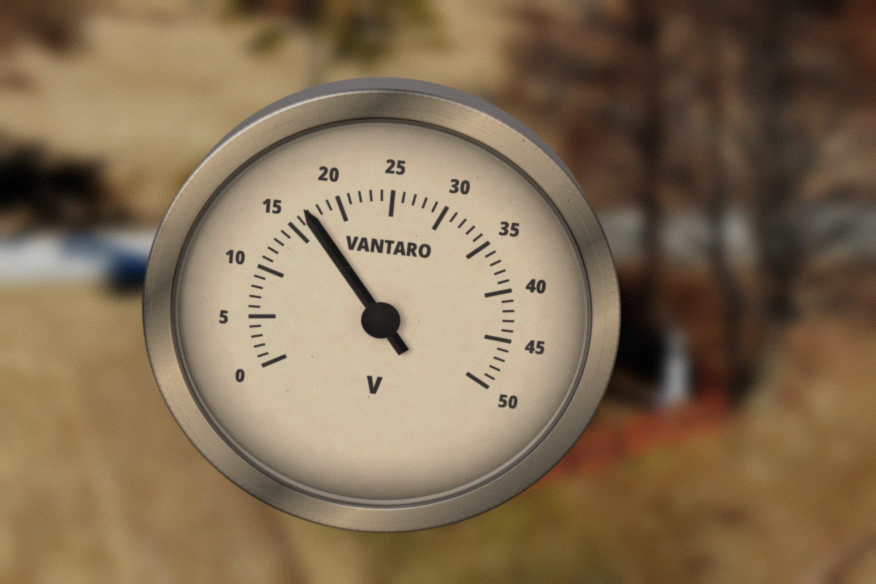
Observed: 17V
